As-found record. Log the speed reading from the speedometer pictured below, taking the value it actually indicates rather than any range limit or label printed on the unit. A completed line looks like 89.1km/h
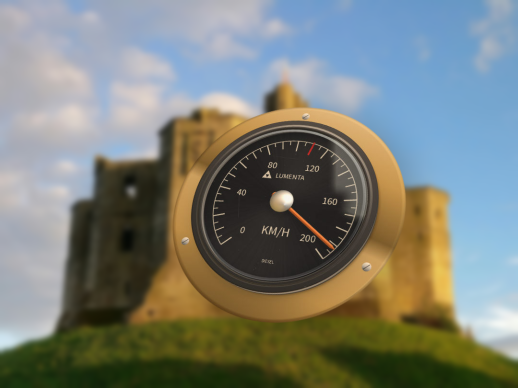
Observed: 192.5km/h
